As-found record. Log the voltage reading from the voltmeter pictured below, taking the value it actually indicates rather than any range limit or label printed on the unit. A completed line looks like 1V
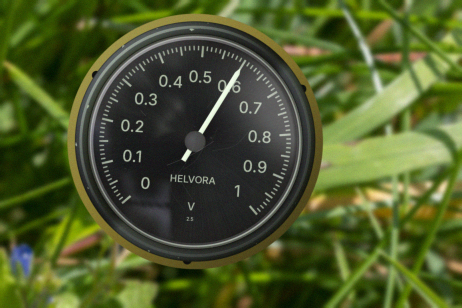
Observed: 0.6V
